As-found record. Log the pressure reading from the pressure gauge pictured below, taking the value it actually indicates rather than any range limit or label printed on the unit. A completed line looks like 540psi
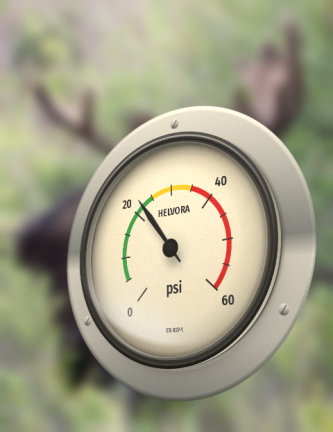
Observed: 22.5psi
